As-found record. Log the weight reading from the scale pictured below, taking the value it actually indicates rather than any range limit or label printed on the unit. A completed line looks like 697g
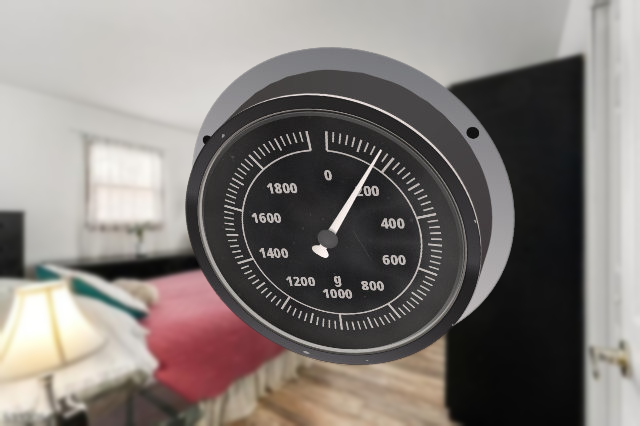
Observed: 160g
